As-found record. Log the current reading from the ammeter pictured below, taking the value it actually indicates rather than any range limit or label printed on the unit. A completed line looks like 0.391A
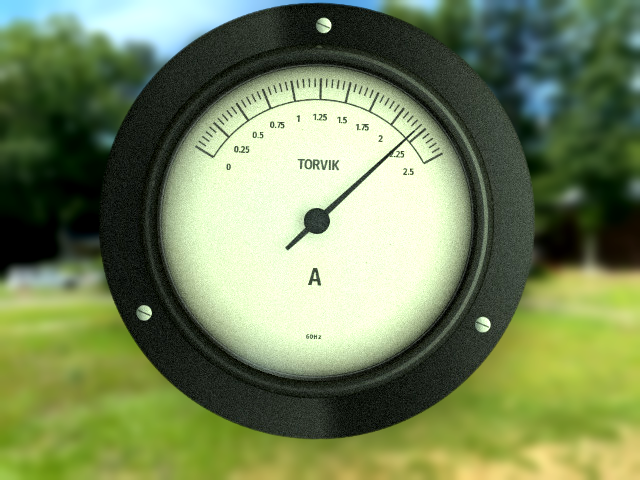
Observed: 2.2A
